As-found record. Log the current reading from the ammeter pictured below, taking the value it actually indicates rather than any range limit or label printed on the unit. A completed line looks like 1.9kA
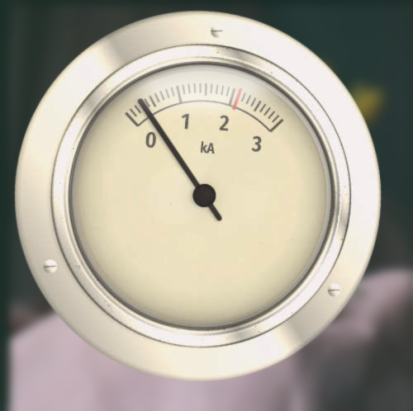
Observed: 0.3kA
